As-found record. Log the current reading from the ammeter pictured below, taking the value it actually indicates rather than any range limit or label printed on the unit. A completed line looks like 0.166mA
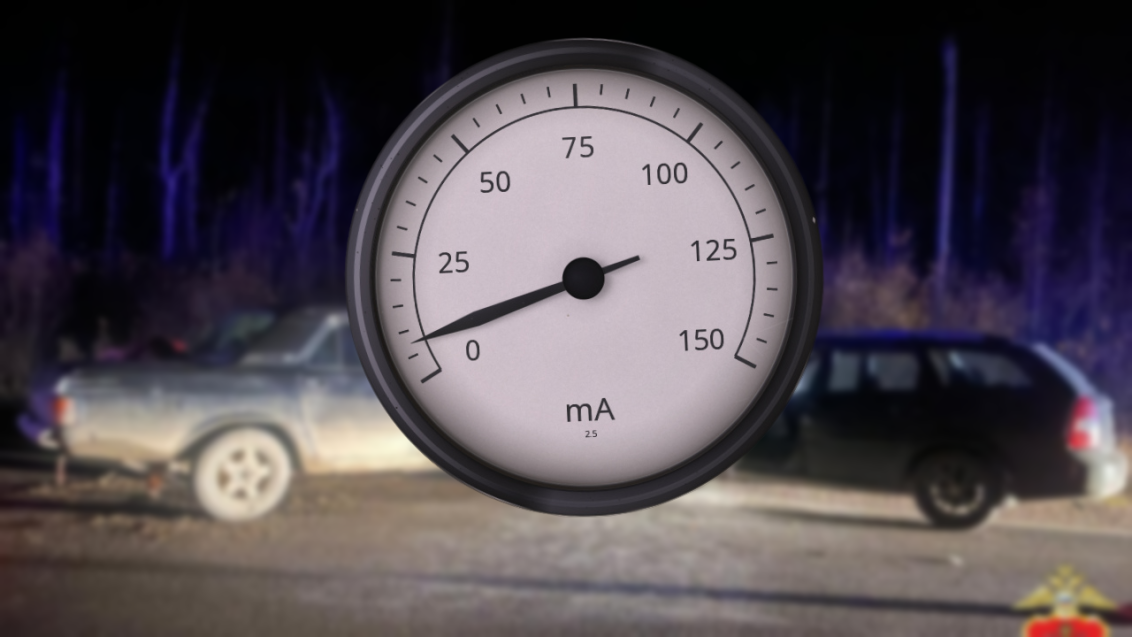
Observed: 7.5mA
